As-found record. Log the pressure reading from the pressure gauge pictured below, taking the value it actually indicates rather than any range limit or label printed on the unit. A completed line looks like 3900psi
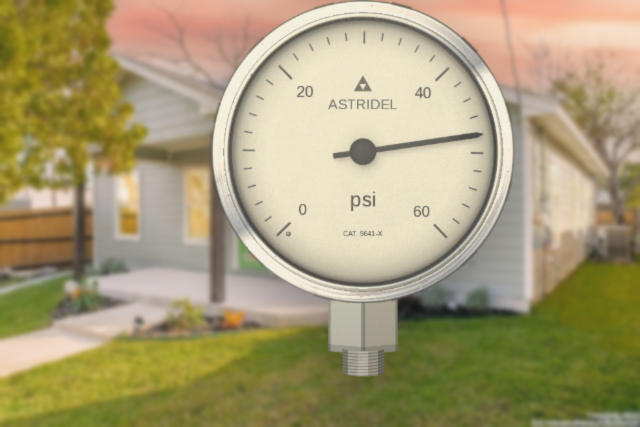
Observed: 48psi
